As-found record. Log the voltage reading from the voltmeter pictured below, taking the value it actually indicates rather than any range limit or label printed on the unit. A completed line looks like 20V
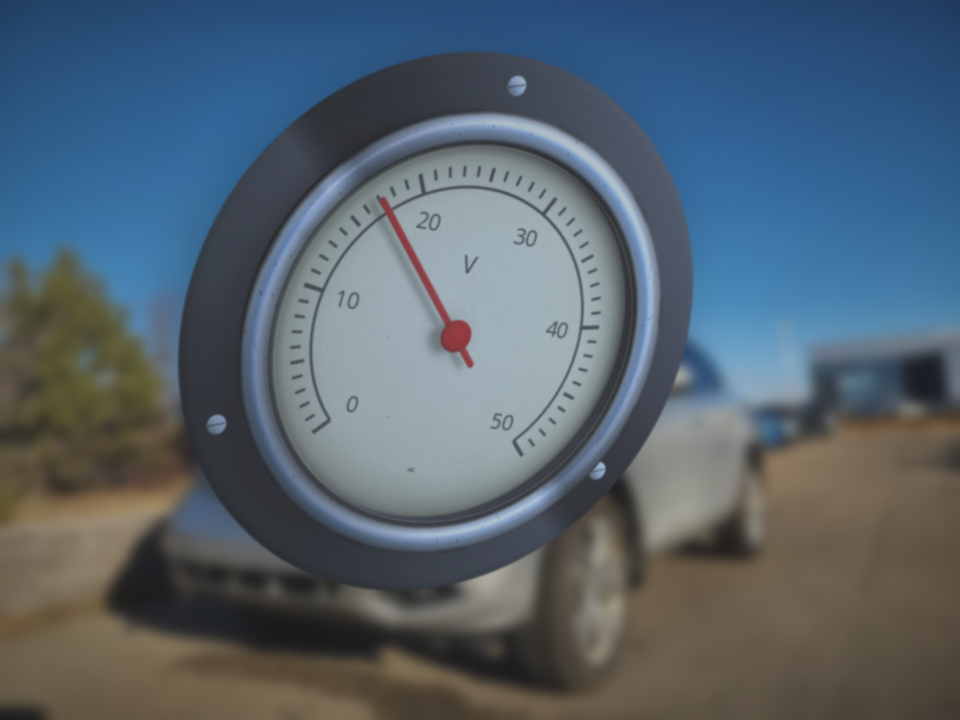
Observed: 17V
